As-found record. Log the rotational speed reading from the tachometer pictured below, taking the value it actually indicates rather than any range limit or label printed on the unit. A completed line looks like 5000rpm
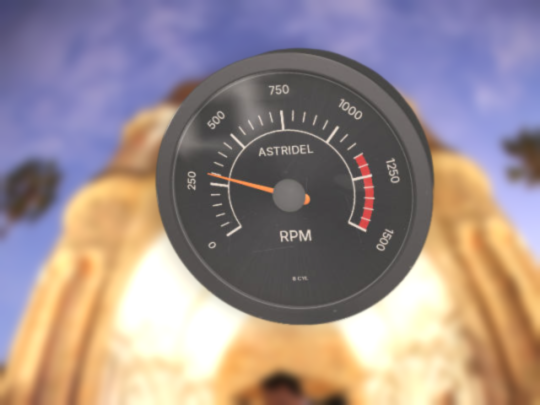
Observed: 300rpm
